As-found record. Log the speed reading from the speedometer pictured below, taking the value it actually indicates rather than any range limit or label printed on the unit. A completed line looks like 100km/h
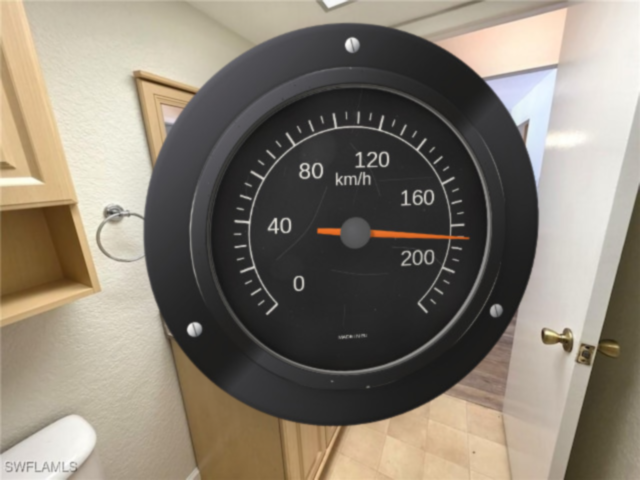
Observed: 185km/h
